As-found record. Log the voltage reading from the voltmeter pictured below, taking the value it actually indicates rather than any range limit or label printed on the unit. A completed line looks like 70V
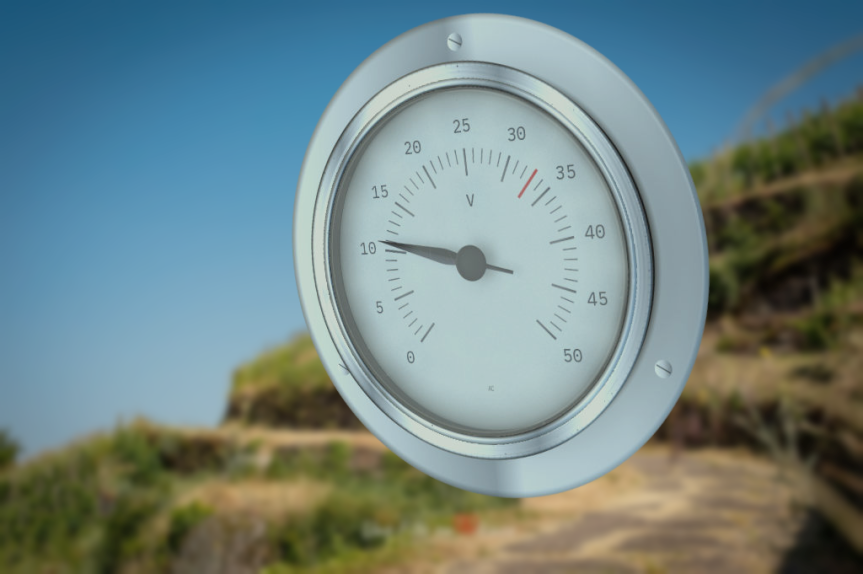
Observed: 11V
